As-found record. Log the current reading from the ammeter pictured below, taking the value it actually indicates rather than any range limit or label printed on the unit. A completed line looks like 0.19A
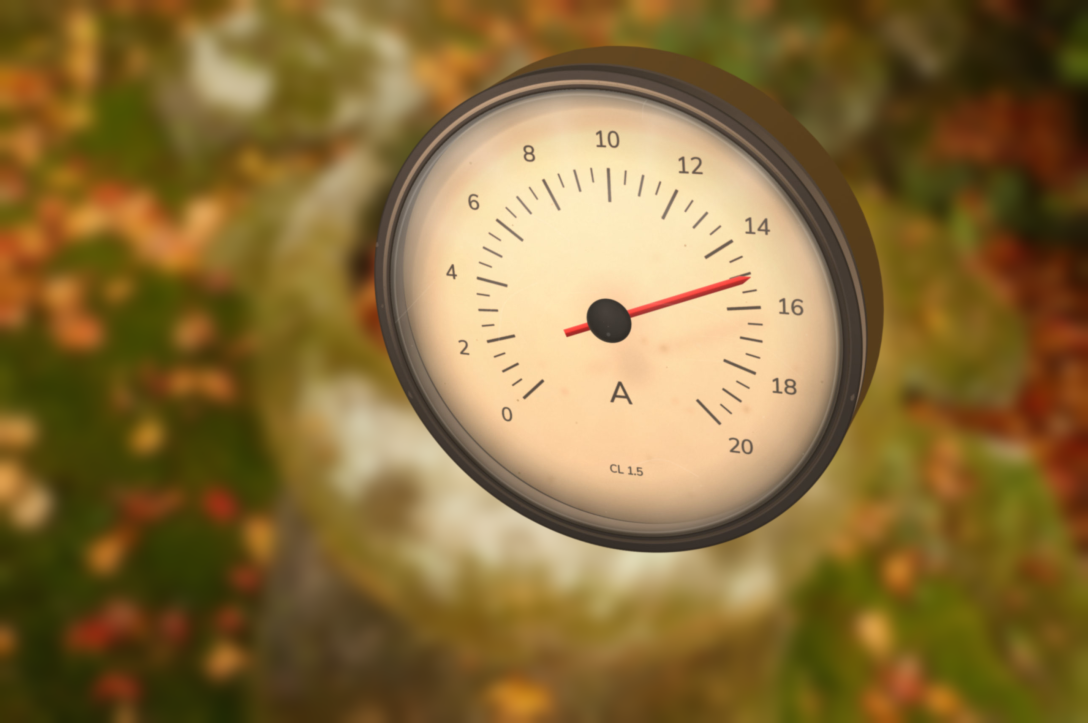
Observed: 15A
